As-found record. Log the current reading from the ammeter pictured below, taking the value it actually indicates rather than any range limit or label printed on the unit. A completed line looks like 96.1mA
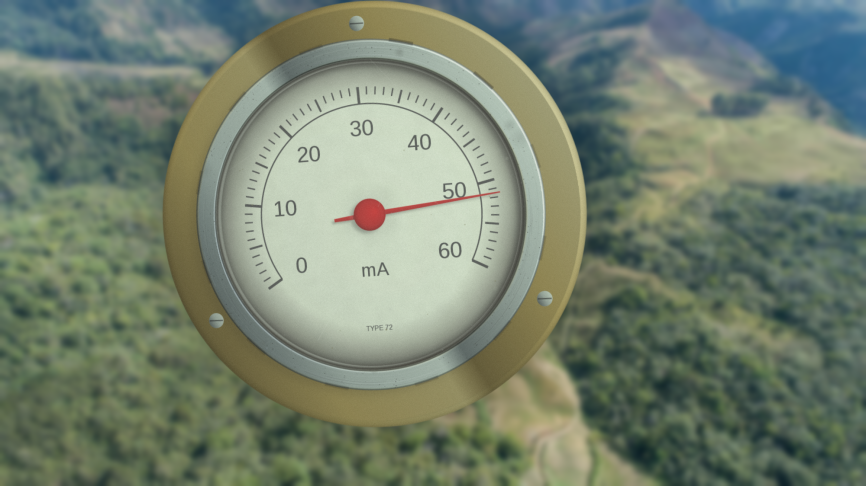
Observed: 51.5mA
